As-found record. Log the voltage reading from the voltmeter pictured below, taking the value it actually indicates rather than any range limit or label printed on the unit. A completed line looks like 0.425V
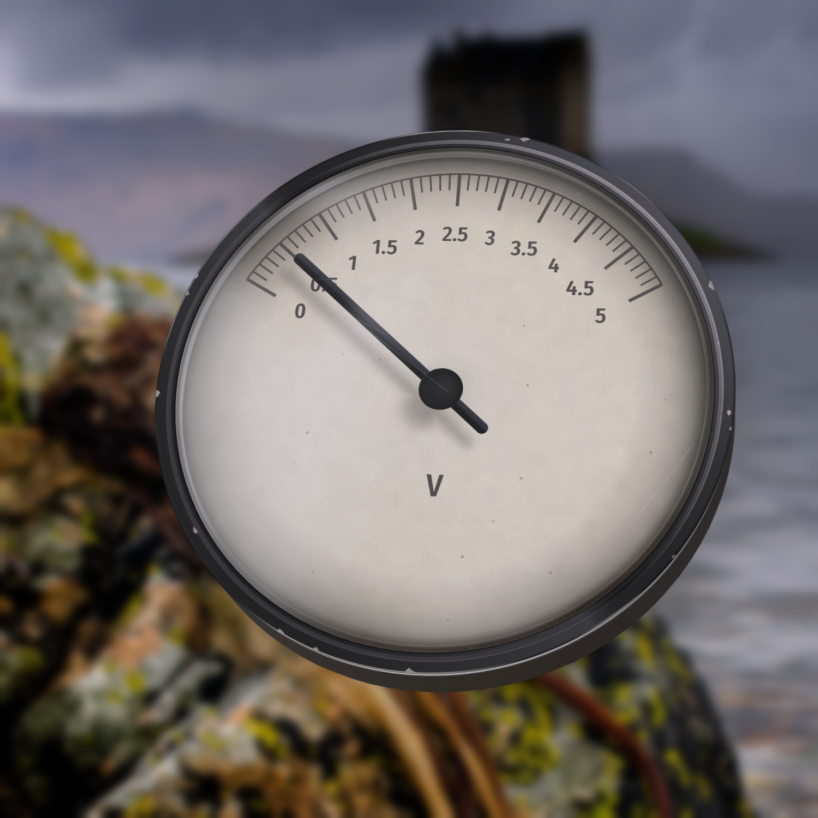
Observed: 0.5V
